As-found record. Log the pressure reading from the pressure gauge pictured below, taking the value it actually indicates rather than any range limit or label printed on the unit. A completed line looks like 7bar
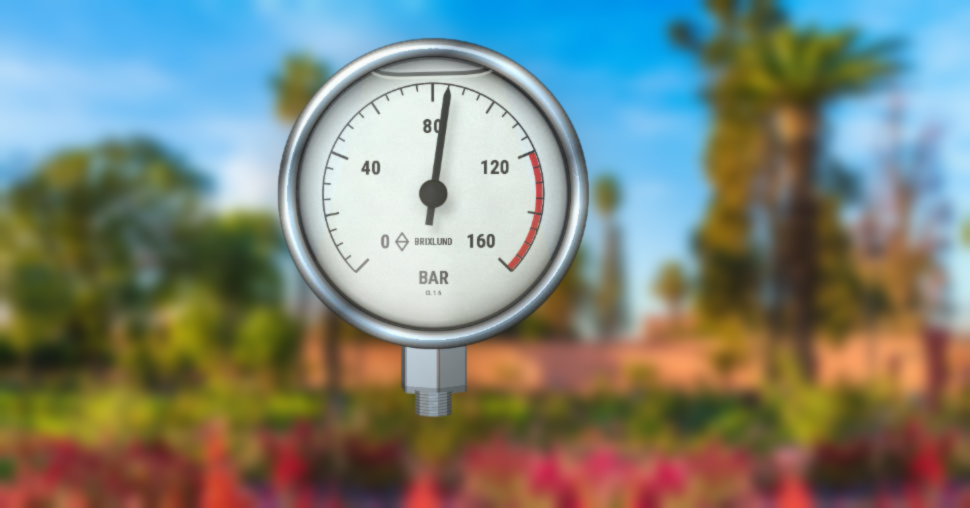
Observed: 85bar
